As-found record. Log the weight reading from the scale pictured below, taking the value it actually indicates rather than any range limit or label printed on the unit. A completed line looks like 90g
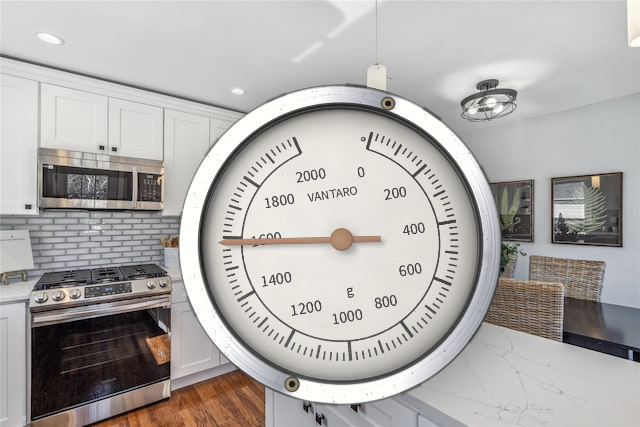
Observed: 1580g
